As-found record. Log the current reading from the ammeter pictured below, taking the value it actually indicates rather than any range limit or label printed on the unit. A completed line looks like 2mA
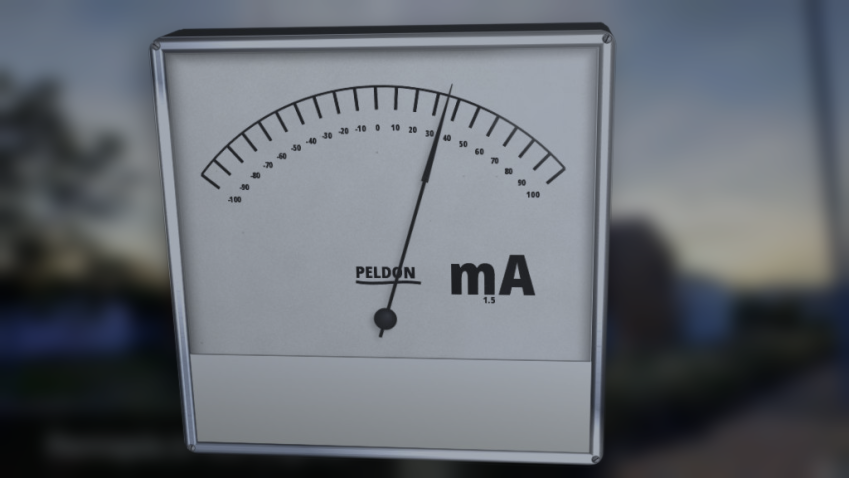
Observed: 35mA
